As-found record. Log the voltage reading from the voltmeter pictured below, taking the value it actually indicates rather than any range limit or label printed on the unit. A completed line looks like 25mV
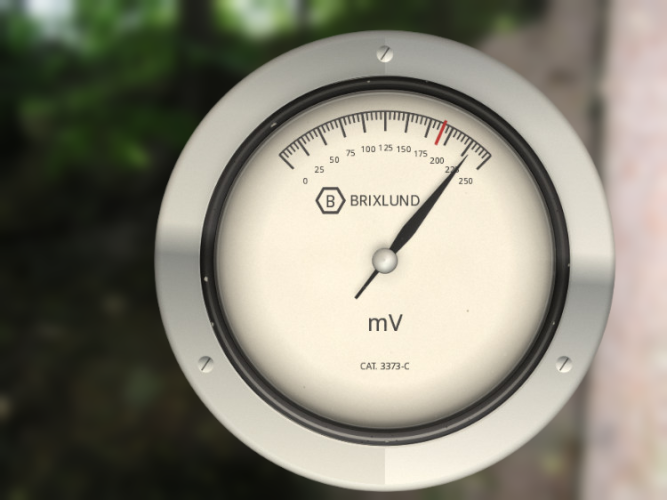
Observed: 230mV
